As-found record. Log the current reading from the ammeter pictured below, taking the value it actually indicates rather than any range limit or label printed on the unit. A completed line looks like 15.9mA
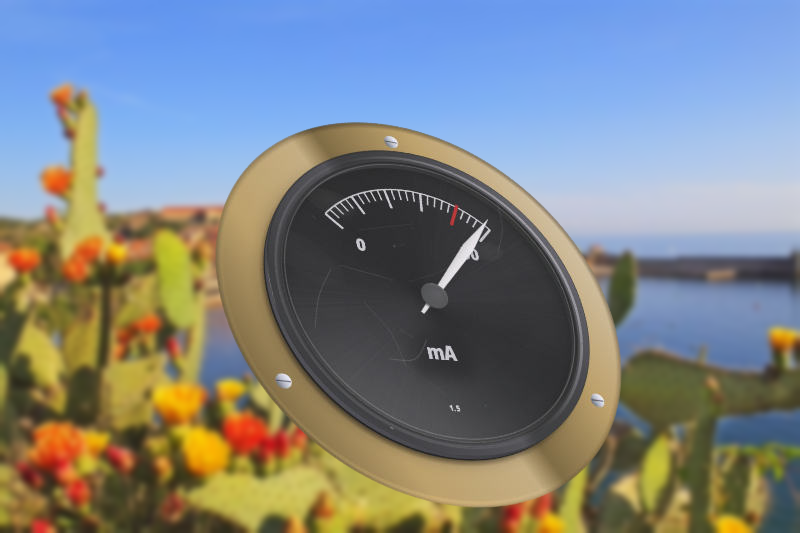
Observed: 48mA
